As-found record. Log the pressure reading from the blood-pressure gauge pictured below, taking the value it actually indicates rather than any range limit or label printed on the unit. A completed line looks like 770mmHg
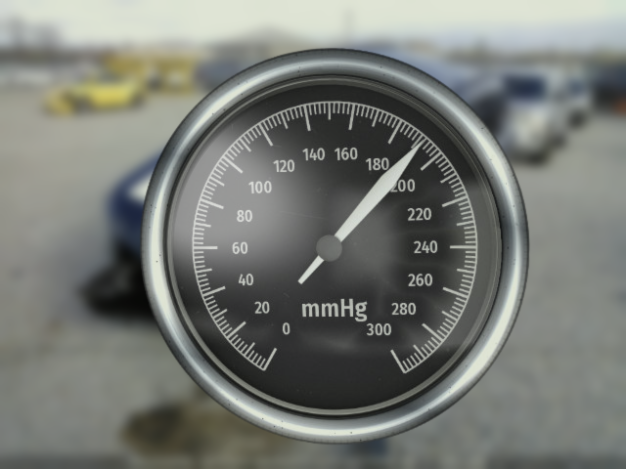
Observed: 192mmHg
